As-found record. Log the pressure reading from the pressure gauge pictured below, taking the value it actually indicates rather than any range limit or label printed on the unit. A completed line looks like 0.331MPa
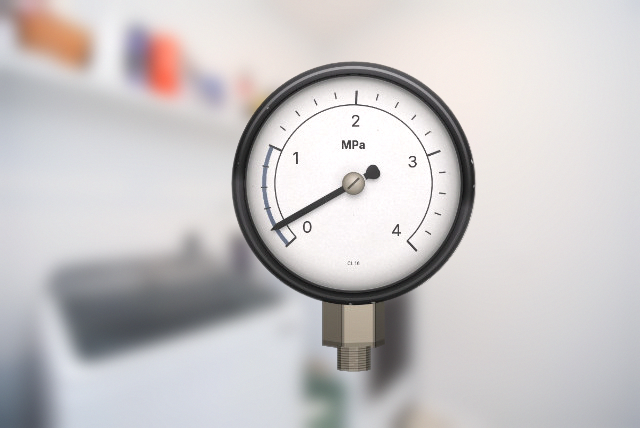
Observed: 0.2MPa
